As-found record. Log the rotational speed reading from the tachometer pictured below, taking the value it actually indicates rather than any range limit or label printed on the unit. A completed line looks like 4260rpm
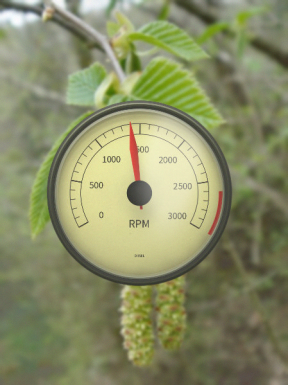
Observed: 1400rpm
